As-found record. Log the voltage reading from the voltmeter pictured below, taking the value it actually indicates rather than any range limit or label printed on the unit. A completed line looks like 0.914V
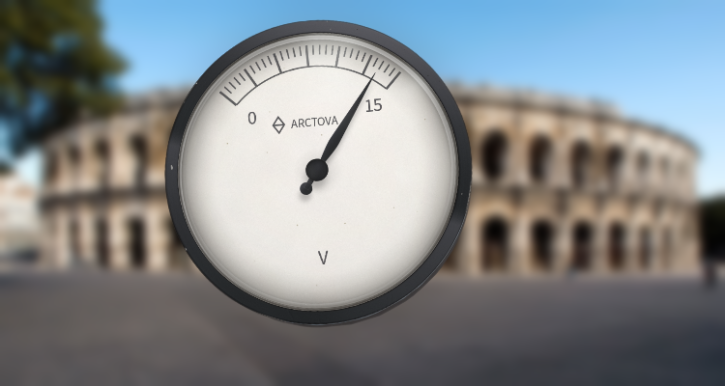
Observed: 13.5V
